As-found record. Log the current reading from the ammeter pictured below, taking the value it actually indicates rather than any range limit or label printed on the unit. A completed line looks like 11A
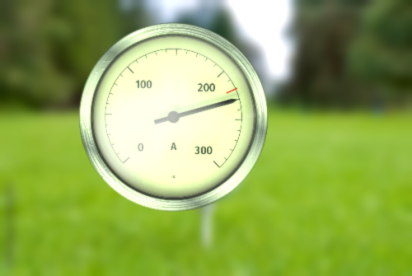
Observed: 230A
